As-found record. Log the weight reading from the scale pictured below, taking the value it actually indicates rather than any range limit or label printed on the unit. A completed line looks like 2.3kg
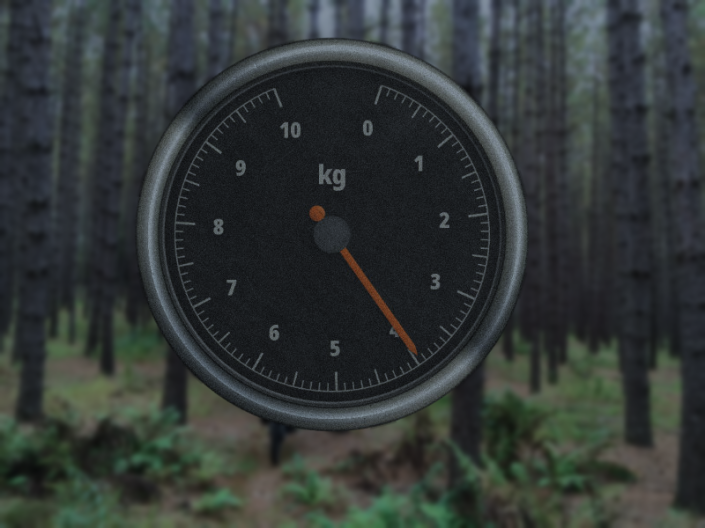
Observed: 3.95kg
